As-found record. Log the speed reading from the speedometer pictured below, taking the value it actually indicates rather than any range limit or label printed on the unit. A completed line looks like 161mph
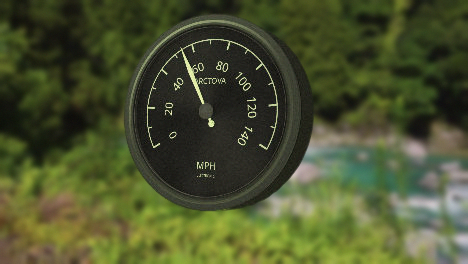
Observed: 55mph
